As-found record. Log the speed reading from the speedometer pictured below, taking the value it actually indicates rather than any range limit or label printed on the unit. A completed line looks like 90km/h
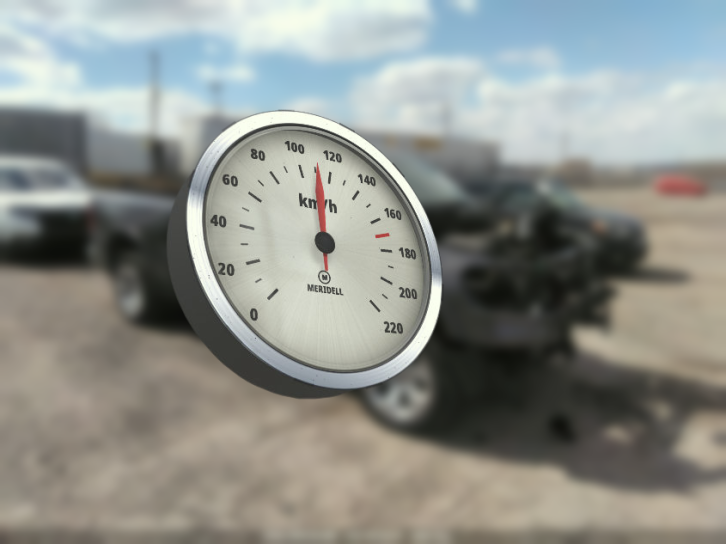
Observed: 110km/h
